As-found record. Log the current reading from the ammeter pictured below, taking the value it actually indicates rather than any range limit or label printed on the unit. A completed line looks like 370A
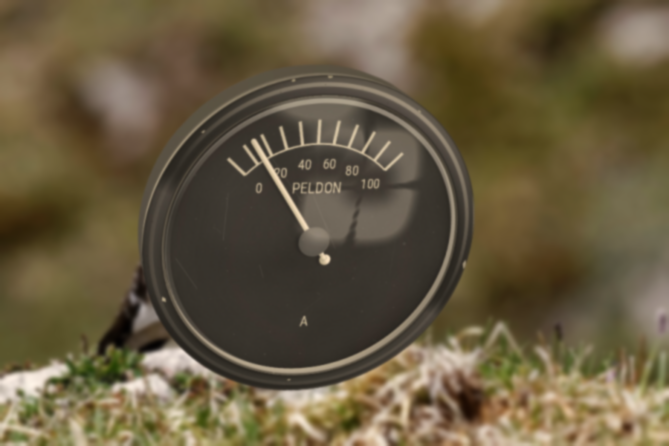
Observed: 15A
